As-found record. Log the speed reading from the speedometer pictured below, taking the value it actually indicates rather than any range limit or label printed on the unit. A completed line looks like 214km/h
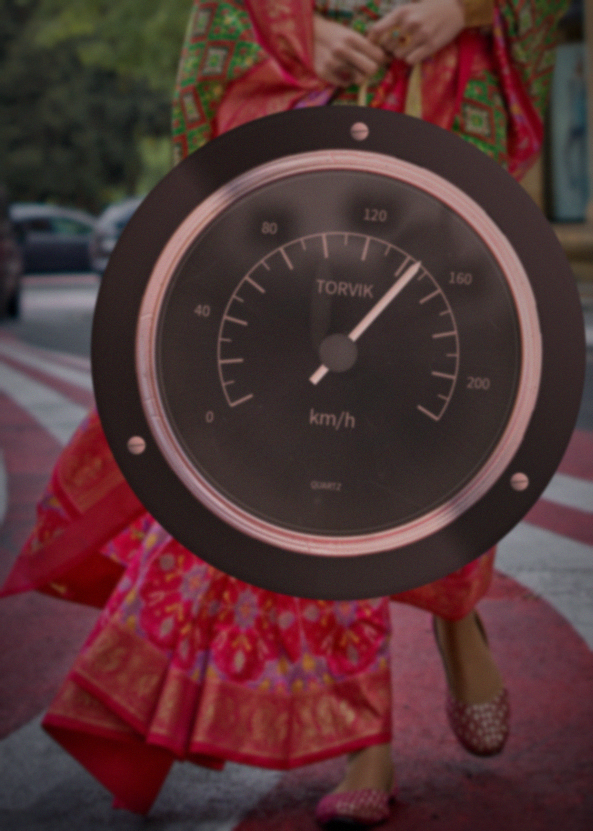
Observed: 145km/h
